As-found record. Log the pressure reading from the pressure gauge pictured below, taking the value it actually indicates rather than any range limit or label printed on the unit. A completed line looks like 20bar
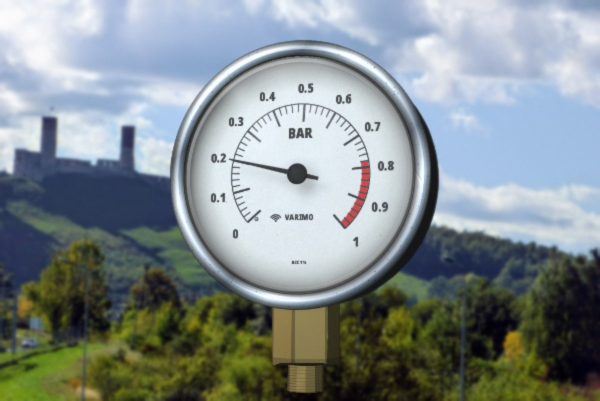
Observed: 0.2bar
